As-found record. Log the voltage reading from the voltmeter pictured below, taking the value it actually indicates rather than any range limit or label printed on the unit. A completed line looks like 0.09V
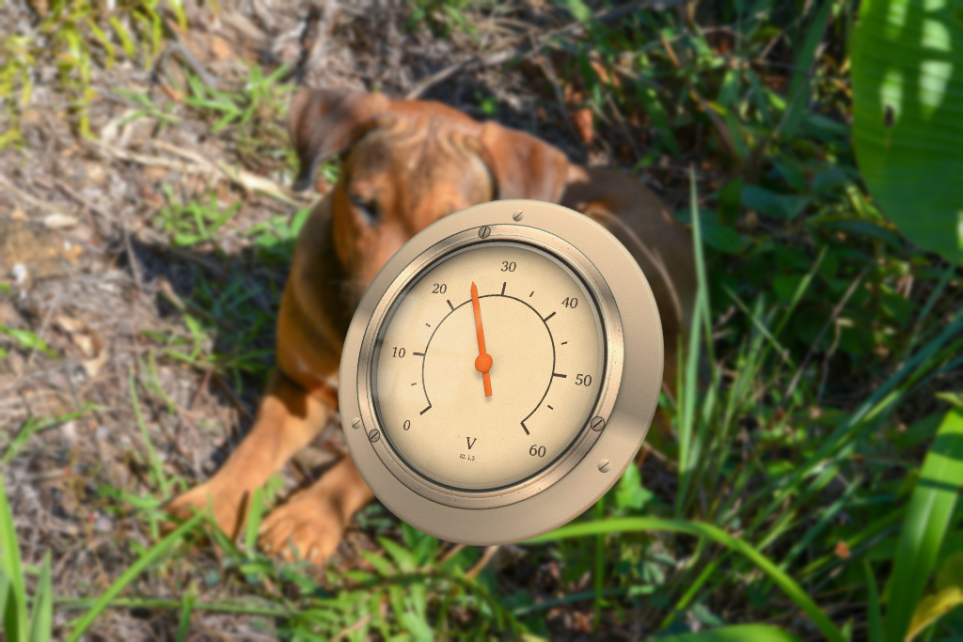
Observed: 25V
